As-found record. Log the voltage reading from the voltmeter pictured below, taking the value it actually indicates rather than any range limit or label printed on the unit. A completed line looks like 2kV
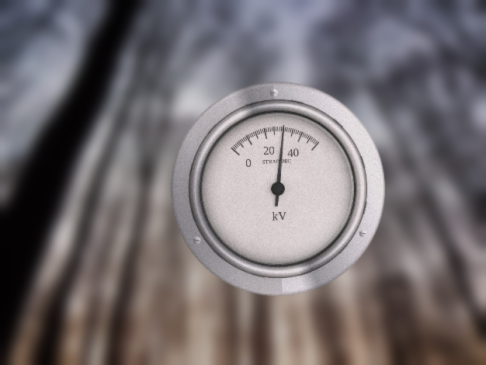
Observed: 30kV
